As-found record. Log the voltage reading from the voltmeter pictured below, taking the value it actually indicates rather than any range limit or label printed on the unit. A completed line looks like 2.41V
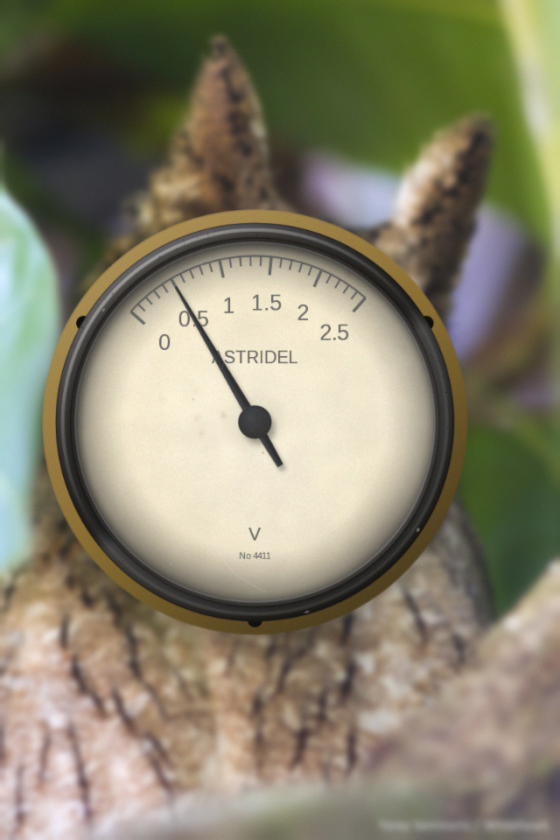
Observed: 0.5V
